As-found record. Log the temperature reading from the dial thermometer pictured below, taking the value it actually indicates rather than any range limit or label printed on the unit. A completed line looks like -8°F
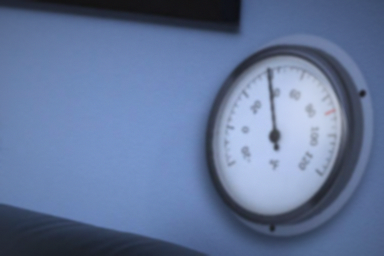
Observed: 40°F
